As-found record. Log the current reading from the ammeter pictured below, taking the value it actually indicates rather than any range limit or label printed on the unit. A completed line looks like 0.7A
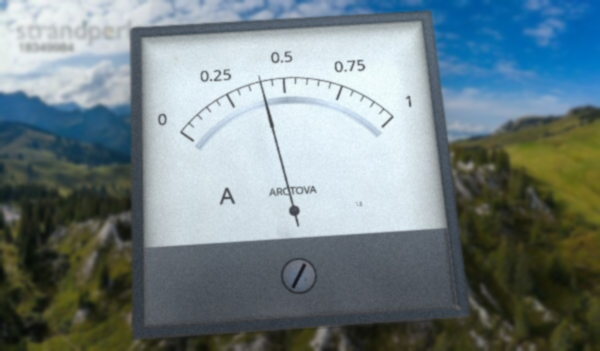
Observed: 0.4A
